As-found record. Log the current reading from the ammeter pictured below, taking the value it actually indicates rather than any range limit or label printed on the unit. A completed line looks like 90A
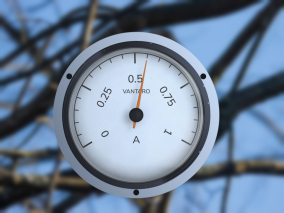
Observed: 0.55A
